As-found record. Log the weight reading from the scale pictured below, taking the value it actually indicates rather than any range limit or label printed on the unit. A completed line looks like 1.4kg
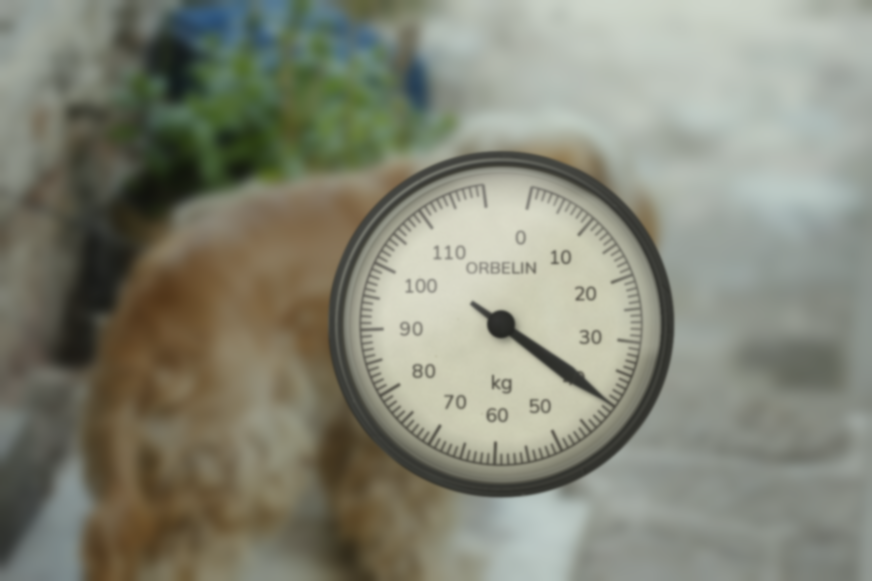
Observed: 40kg
